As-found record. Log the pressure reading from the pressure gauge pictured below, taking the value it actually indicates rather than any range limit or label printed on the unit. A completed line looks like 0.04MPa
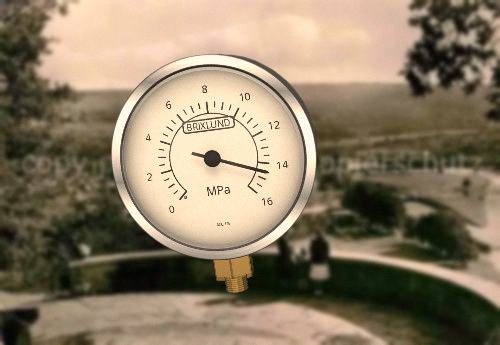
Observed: 14.5MPa
